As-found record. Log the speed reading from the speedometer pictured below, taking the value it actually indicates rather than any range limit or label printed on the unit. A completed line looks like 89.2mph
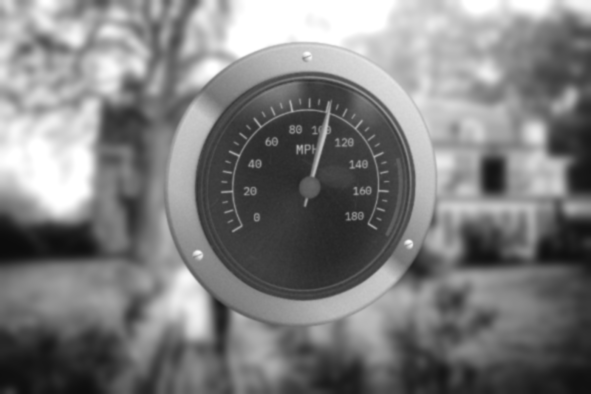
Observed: 100mph
